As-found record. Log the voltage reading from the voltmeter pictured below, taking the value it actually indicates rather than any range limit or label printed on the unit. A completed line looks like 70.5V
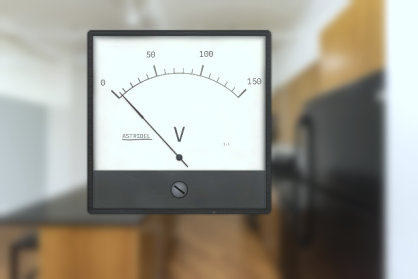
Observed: 5V
